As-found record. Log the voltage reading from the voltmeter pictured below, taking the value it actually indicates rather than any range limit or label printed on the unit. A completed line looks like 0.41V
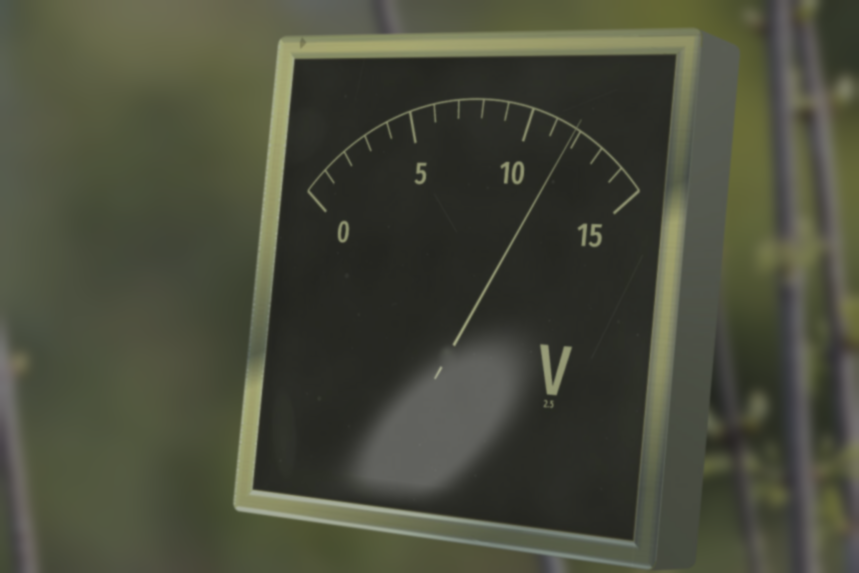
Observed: 12V
